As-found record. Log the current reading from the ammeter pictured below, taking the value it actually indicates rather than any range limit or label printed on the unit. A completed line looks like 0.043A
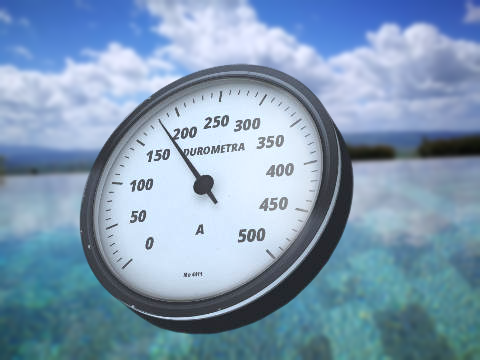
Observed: 180A
